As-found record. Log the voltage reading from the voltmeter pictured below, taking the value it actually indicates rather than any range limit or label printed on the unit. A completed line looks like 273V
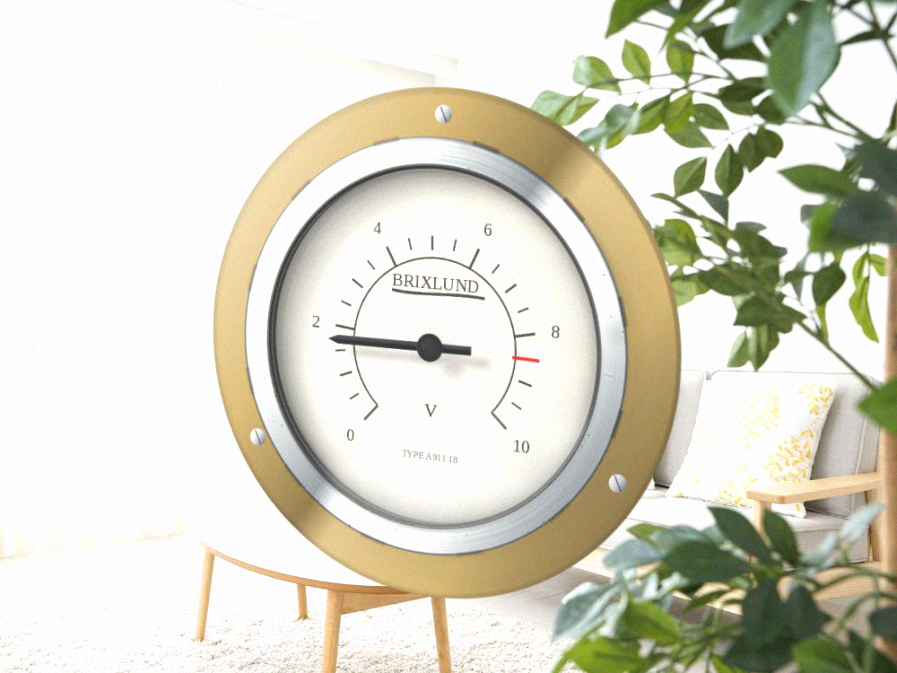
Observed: 1.75V
